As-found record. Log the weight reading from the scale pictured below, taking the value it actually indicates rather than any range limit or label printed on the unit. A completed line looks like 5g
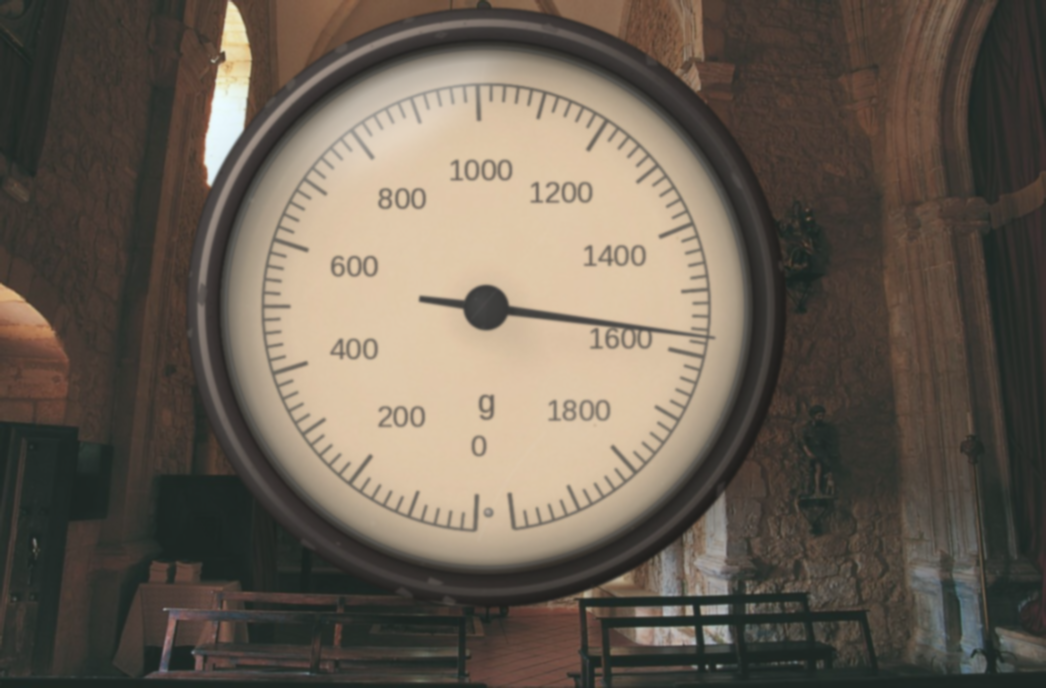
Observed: 1570g
